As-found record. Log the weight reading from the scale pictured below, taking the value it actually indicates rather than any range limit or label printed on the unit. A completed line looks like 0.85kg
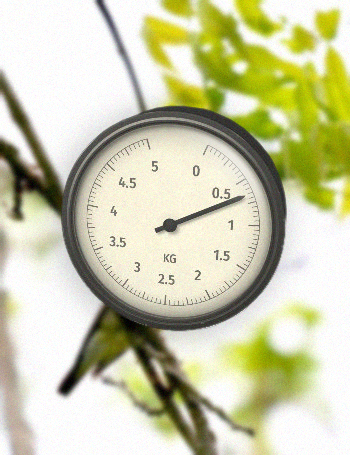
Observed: 0.65kg
